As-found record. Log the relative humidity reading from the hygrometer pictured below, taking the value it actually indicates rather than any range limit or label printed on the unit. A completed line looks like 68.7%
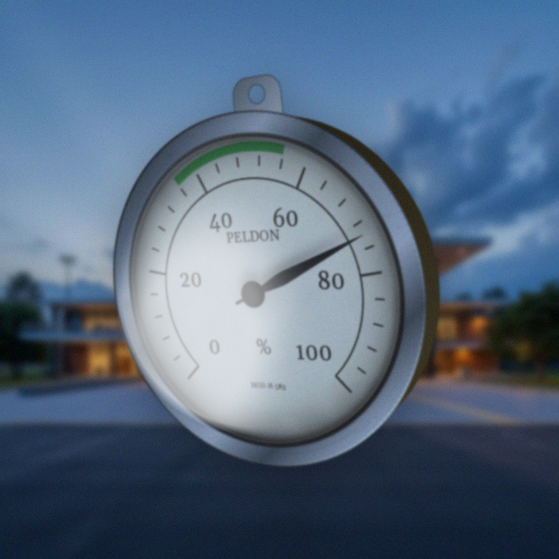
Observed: 74%
